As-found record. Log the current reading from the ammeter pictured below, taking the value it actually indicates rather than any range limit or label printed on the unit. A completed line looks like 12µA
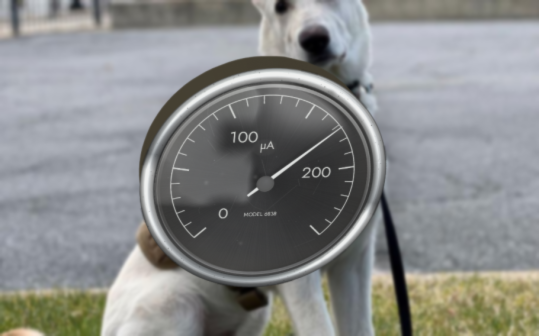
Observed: 170µA
